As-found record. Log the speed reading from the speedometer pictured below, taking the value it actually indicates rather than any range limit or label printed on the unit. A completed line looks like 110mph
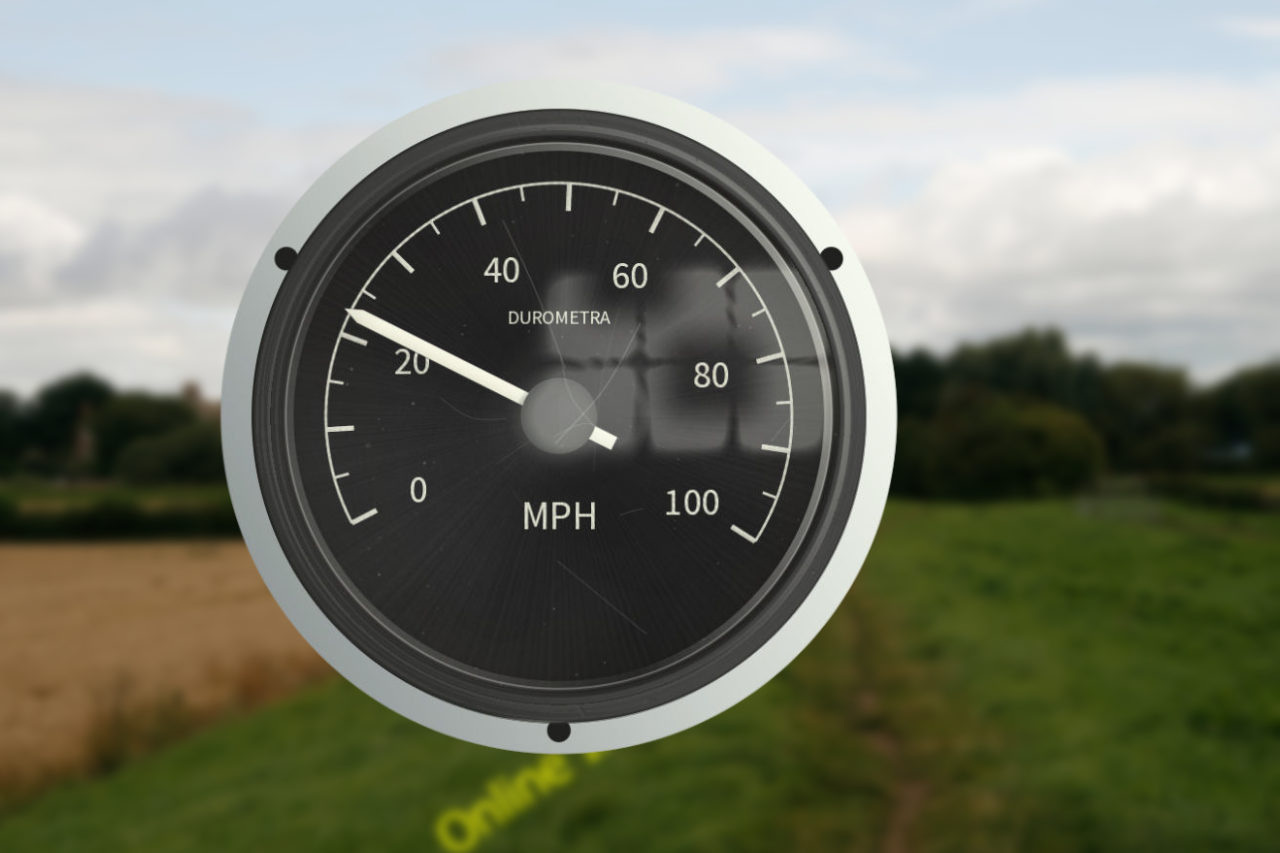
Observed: 22.5mph
